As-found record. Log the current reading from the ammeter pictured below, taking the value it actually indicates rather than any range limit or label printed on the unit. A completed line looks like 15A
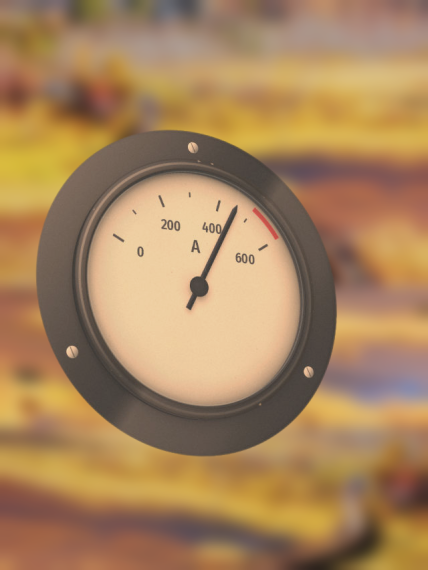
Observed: 450A
